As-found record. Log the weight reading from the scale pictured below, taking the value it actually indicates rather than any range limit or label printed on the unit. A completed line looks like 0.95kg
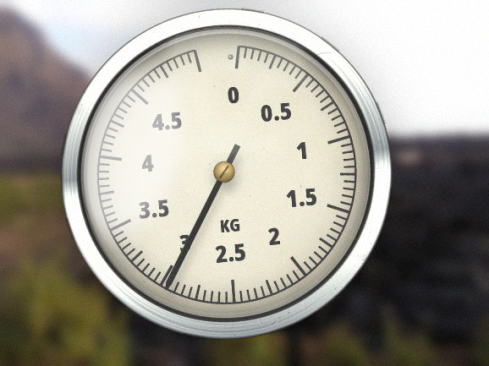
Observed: 2.95kg
